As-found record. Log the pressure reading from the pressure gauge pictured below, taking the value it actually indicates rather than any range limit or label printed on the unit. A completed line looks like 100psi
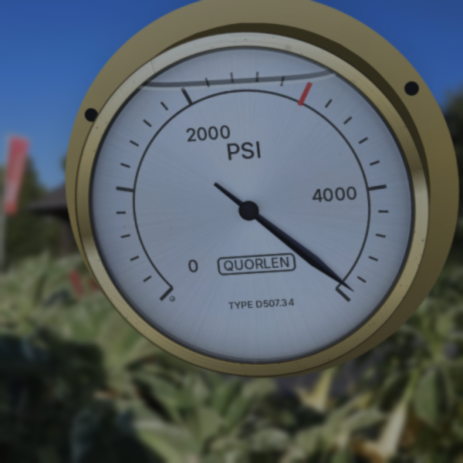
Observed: 4900psi
